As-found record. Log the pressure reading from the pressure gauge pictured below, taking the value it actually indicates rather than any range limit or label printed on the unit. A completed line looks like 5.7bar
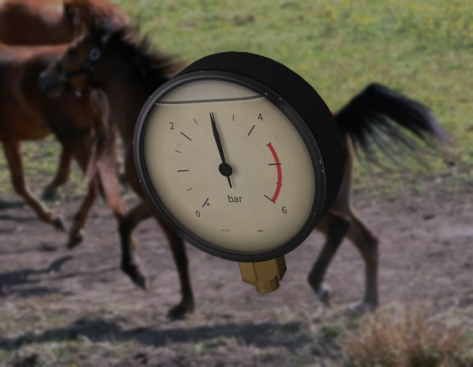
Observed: 3bar
